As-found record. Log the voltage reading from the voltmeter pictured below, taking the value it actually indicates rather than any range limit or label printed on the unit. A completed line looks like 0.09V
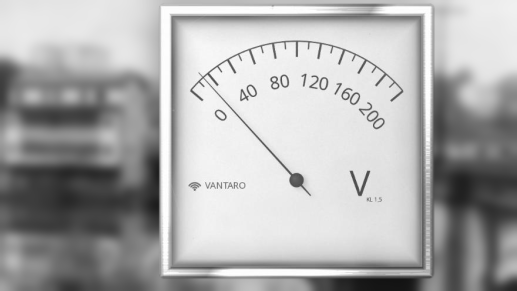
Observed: 15V
